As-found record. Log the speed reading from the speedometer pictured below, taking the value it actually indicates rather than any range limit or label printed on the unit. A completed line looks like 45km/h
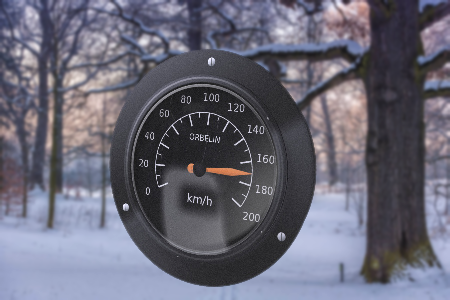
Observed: 170km/h
